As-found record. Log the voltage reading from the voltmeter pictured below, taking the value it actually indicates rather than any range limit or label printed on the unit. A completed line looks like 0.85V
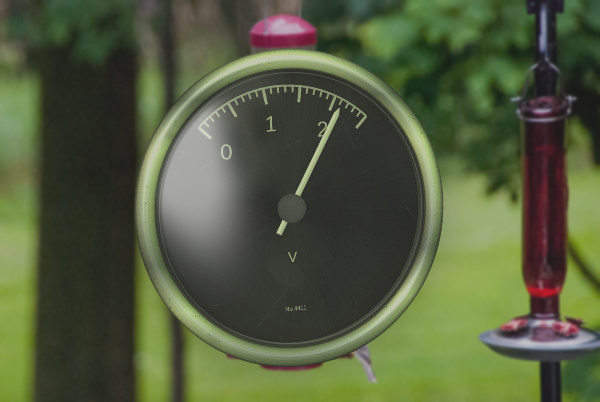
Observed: 2.1V
